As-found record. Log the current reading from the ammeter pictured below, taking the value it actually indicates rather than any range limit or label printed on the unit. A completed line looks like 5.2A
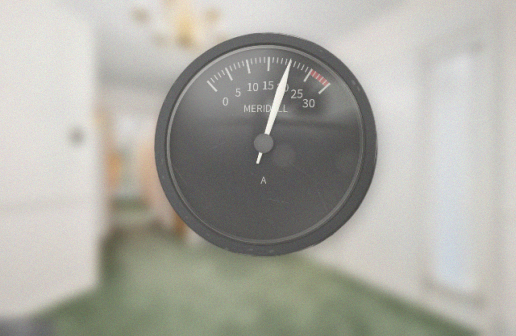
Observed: 20A
